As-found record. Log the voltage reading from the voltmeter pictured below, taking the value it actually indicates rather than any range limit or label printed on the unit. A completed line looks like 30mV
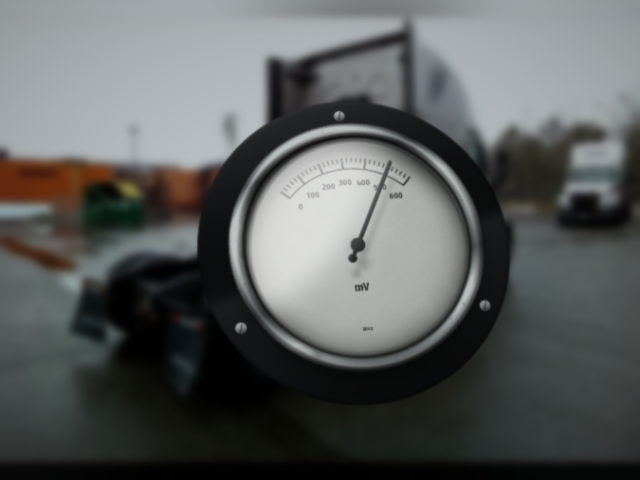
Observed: 500mV
